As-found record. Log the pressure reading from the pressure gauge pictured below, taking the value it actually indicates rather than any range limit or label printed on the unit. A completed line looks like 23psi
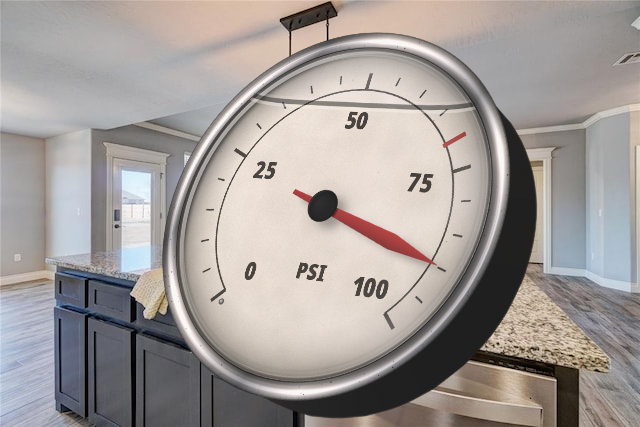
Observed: 90psi
